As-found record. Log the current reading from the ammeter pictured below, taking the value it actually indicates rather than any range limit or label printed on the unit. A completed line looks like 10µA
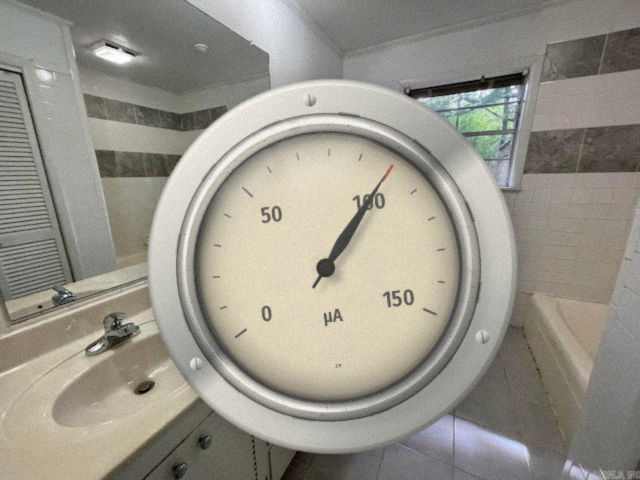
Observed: 100µA
